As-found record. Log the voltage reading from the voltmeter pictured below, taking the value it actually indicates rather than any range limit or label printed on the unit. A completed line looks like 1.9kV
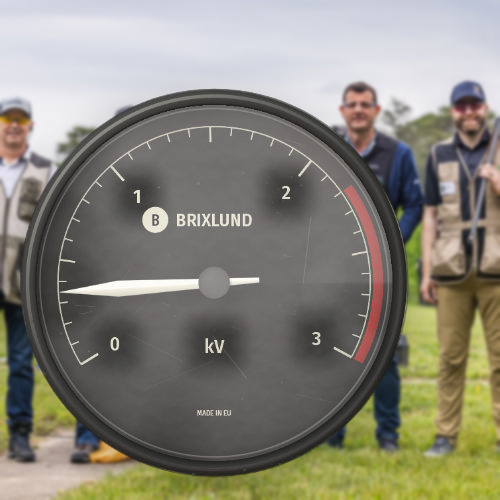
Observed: 0.35kV
